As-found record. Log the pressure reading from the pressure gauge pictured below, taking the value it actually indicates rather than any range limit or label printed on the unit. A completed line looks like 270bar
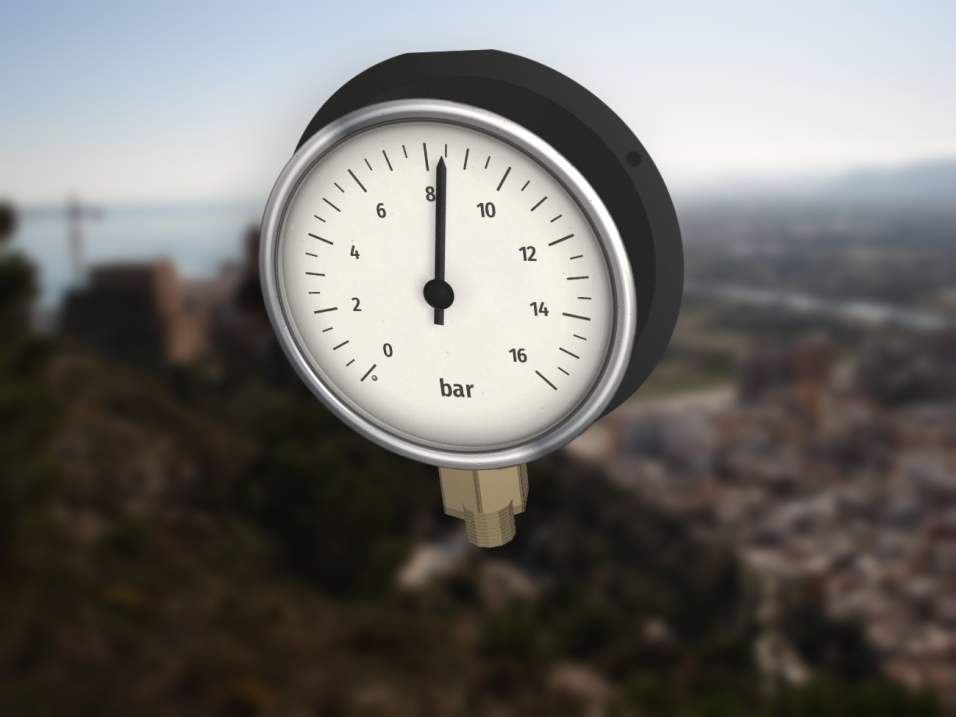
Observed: 8.5bar
